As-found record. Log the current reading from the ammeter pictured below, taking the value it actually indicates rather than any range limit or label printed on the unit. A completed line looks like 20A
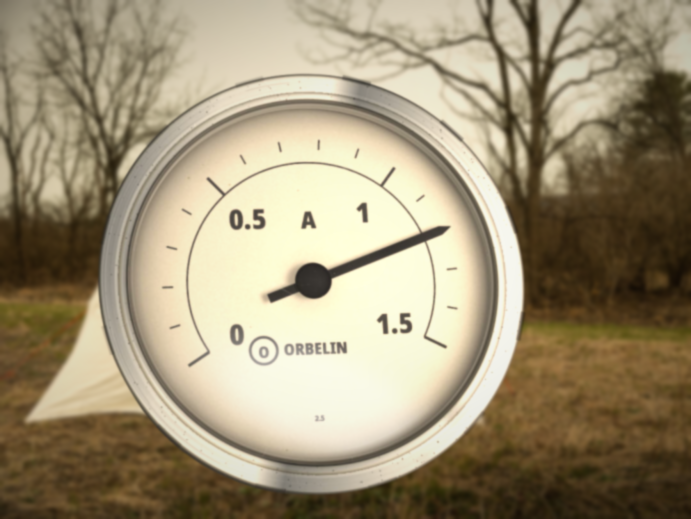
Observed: 1.2A
